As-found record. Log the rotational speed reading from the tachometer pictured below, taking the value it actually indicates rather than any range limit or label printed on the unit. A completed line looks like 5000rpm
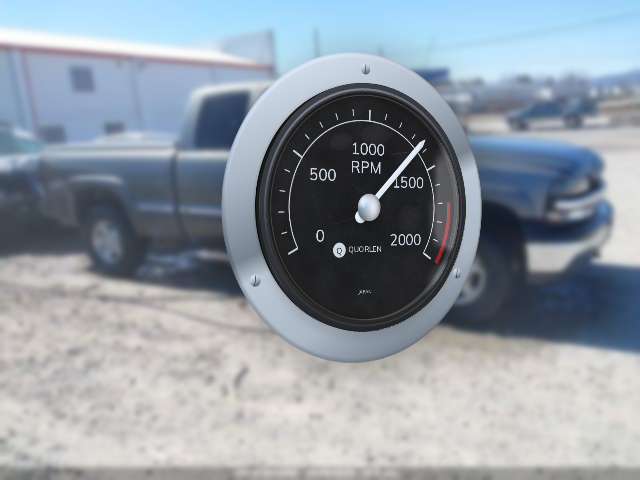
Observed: 1350rpm
